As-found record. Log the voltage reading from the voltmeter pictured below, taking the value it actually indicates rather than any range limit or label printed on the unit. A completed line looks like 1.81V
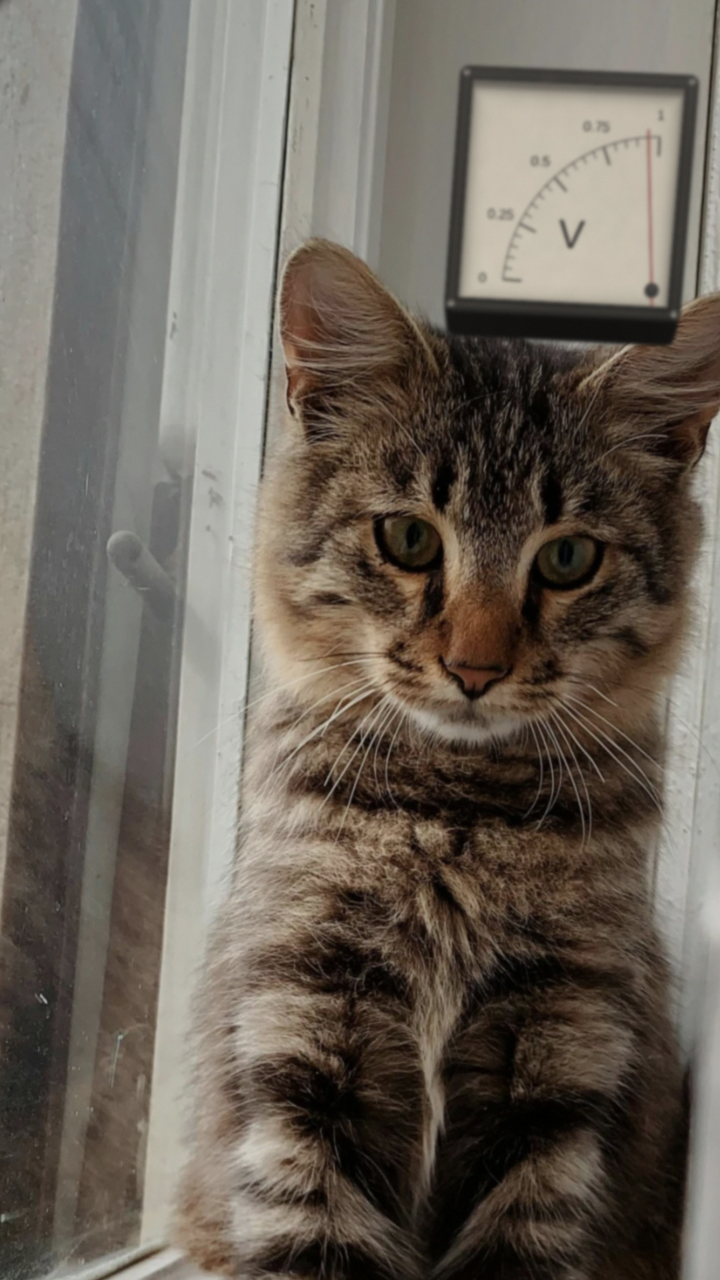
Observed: 0.95V
